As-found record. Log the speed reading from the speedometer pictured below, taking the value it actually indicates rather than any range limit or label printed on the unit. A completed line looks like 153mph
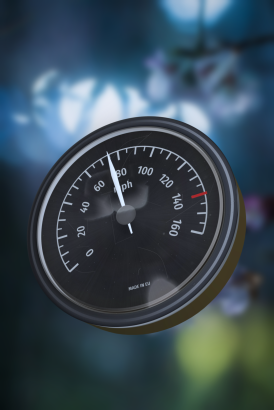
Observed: 75mph
